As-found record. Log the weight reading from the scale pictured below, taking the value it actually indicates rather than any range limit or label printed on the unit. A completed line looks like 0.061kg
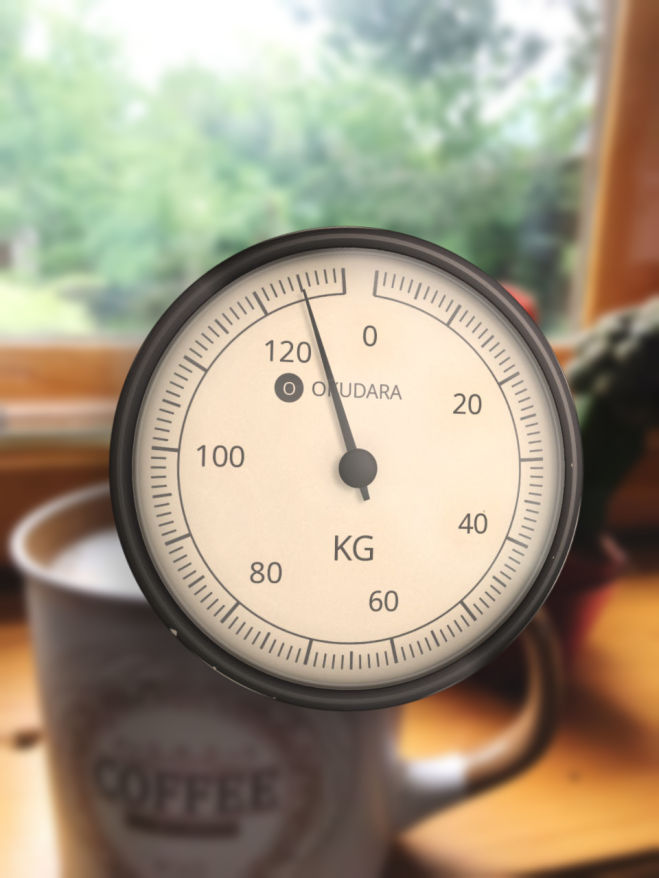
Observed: 125kg
